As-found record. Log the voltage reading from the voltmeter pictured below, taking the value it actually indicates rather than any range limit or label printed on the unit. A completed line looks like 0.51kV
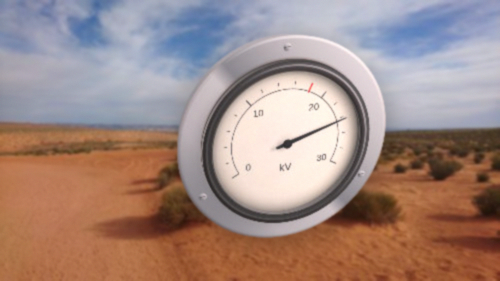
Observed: 24kV
